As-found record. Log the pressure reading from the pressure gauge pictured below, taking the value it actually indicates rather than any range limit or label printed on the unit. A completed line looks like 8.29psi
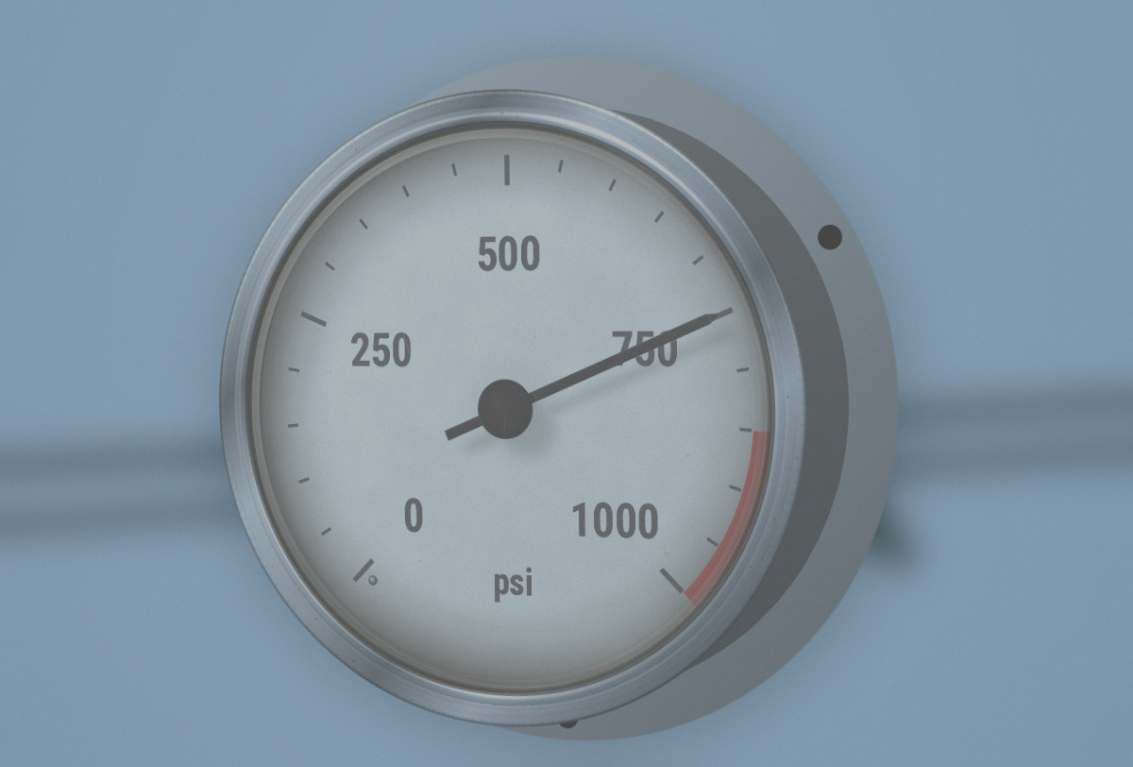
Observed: 750psi
